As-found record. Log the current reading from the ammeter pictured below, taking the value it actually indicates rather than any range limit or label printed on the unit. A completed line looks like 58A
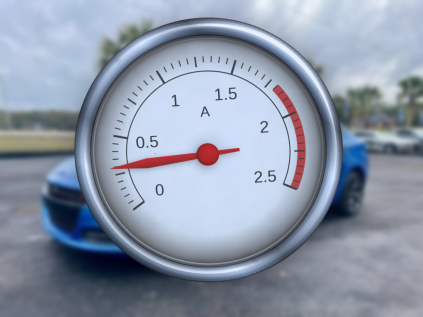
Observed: 0.3A
